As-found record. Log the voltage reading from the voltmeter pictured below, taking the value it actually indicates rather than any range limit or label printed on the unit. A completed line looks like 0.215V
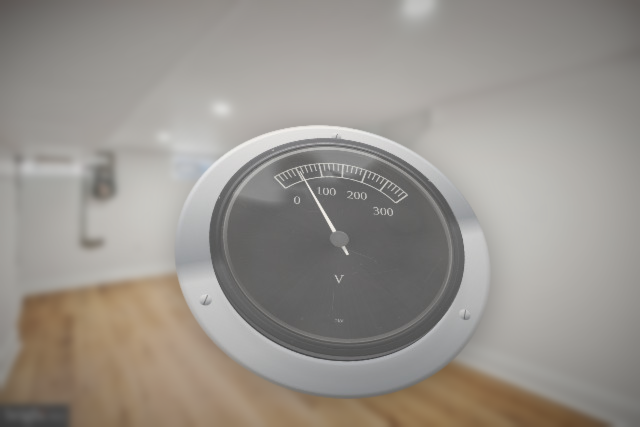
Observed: 50V
